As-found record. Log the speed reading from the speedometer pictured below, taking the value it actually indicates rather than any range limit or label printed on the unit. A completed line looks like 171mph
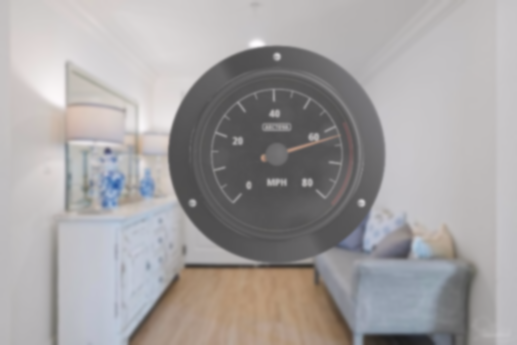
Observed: 62.5mph
